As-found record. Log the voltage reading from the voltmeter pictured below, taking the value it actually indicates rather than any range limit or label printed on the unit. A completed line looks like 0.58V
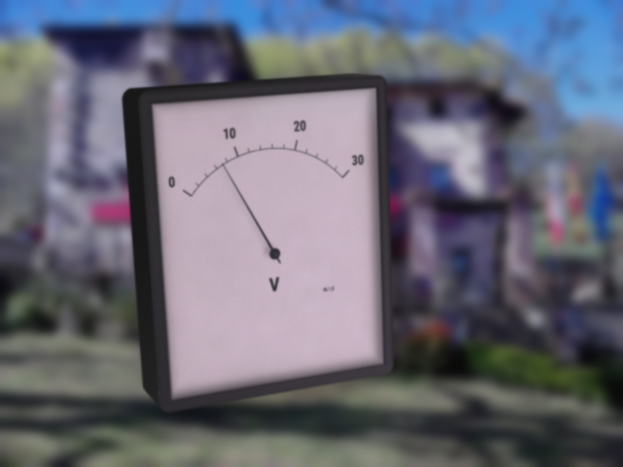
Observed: 7V
